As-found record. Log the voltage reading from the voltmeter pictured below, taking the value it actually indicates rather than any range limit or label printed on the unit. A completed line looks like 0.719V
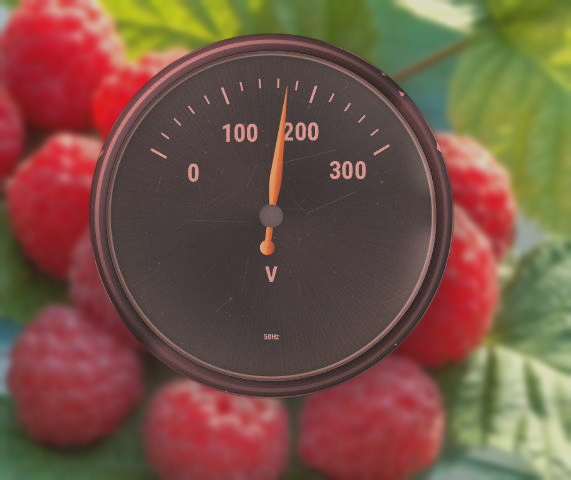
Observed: 170V
